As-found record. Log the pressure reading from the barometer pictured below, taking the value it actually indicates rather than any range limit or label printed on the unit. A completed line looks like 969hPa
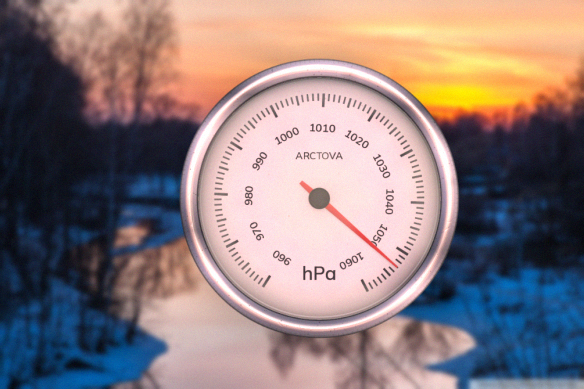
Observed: 1053hPa
